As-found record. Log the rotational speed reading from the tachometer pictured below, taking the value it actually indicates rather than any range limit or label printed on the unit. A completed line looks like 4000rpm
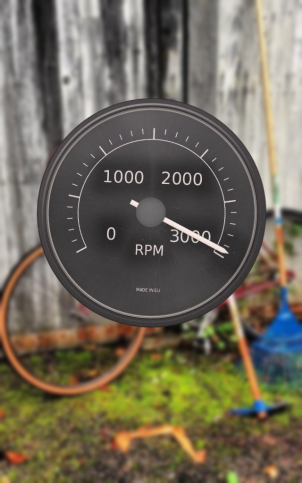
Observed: 2950rpm
